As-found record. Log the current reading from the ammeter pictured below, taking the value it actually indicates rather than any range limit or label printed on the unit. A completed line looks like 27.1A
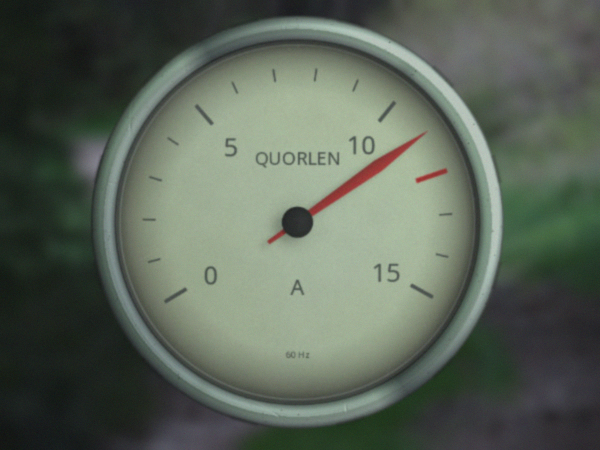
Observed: 11A
